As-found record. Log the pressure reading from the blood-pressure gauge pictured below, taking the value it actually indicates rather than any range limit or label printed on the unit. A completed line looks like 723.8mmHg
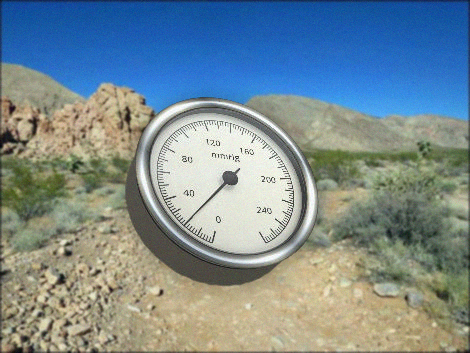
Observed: 20mmHg
